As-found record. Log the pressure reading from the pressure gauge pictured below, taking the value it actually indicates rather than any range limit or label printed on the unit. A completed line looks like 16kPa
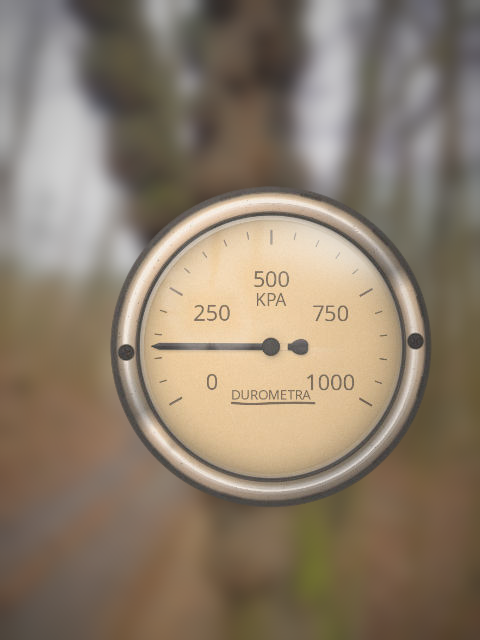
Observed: 125kPa
